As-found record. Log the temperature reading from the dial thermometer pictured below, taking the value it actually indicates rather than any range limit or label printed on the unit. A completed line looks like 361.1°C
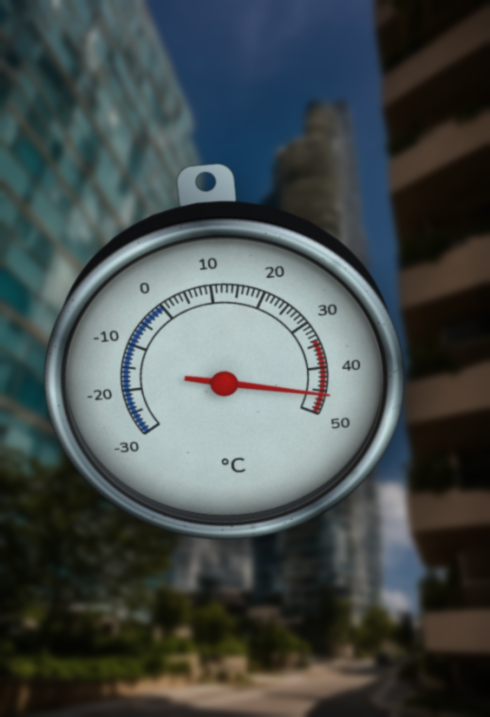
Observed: 45°C
